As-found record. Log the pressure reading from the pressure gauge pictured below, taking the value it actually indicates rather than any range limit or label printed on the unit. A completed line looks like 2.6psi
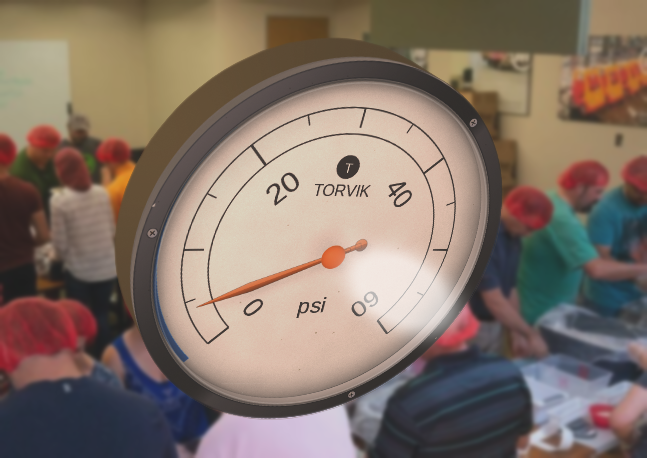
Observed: 5psi
